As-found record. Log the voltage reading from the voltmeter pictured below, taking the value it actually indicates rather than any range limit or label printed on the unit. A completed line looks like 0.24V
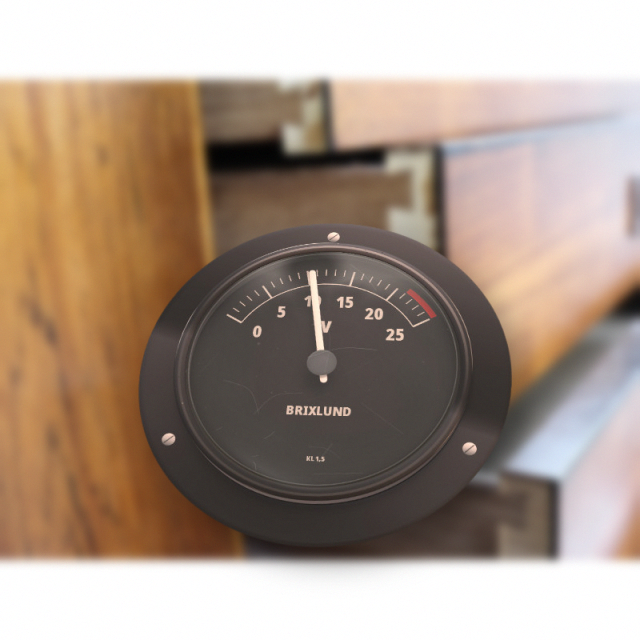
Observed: 10.5V
